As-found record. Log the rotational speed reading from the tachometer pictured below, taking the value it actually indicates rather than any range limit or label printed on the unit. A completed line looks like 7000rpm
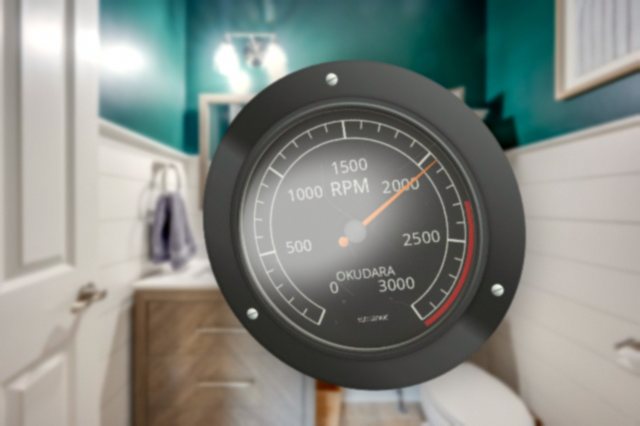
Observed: 2050rpm
